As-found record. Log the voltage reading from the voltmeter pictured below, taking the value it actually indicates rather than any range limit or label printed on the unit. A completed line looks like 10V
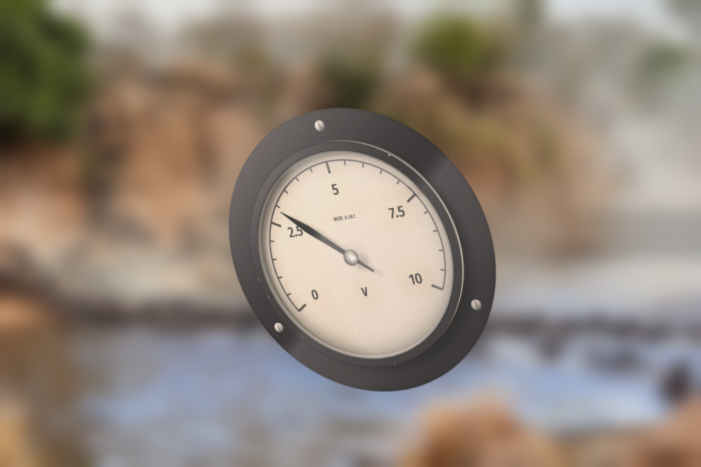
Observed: 3V
